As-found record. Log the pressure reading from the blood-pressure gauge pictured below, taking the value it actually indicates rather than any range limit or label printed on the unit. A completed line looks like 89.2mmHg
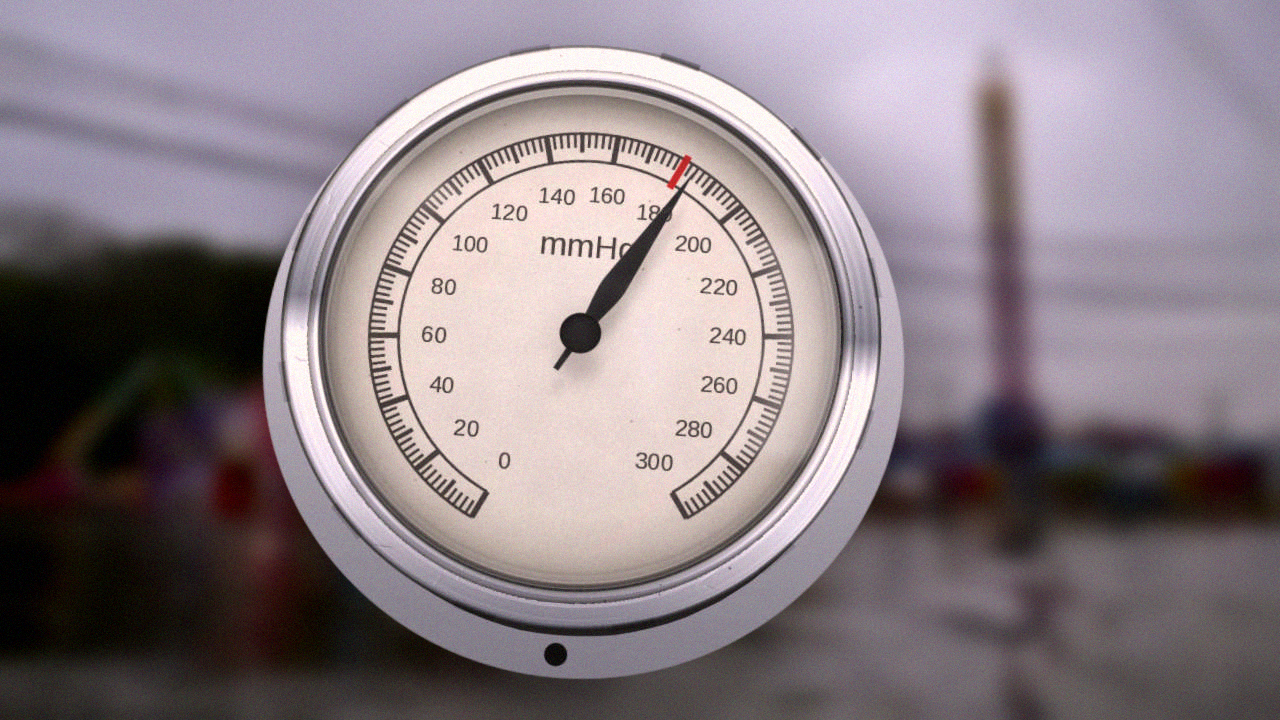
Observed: 184mmHg
